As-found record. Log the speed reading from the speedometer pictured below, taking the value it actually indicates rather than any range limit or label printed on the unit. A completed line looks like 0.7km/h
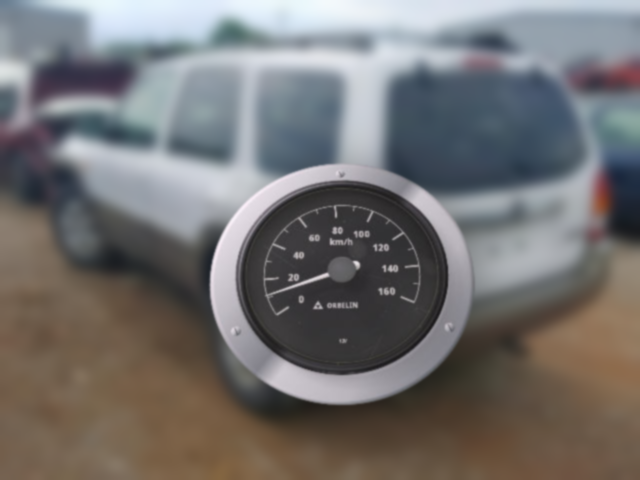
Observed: 10km/h
